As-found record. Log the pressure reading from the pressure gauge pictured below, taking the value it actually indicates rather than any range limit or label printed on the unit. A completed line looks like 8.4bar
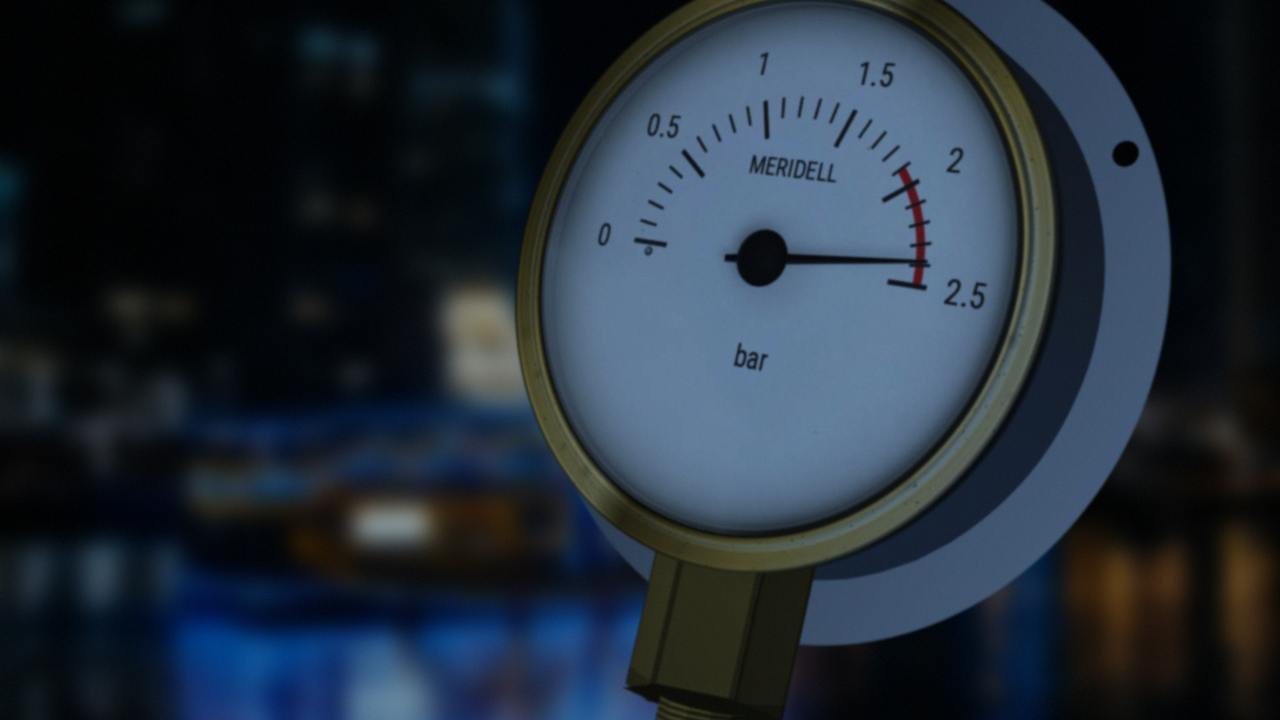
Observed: 2.4bar
